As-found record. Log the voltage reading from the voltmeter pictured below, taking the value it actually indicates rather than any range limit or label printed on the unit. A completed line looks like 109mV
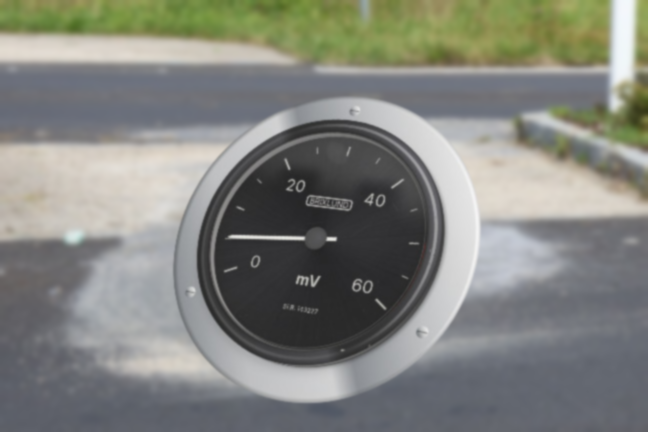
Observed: 5mV
